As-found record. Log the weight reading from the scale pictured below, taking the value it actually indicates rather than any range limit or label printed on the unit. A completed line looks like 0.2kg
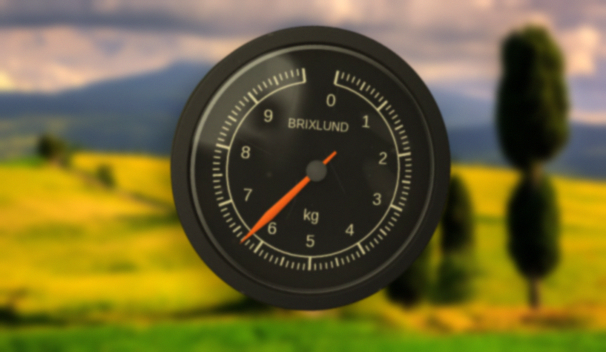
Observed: 6.3kg
